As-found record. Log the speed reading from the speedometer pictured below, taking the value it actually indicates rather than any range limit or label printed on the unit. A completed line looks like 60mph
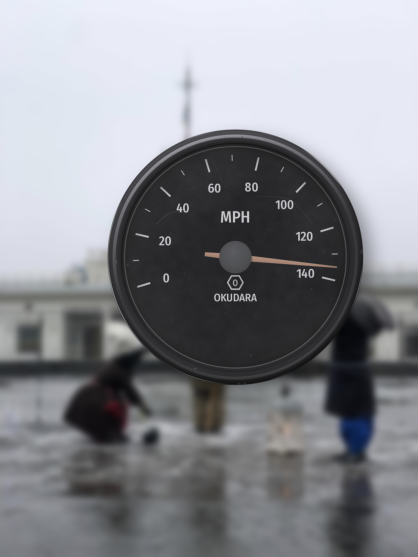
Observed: 135mph
